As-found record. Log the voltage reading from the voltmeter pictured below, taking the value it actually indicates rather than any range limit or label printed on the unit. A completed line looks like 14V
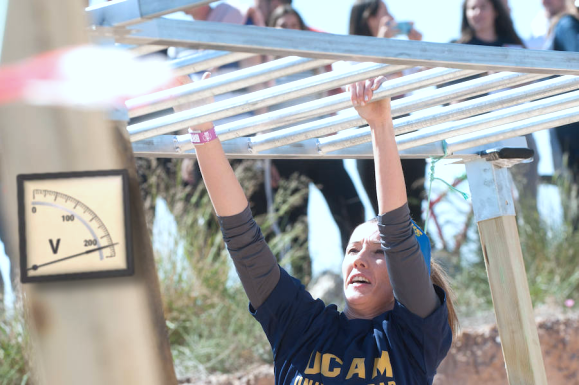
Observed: 225V
